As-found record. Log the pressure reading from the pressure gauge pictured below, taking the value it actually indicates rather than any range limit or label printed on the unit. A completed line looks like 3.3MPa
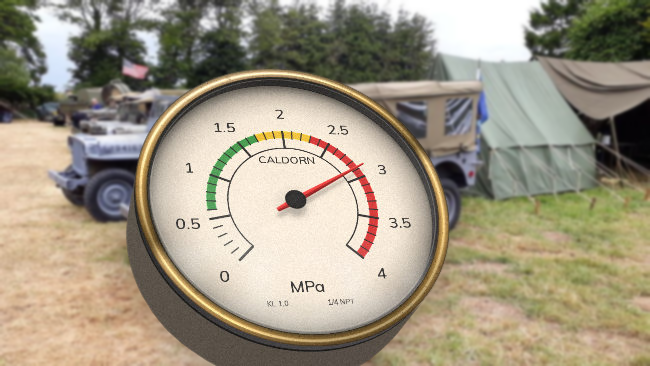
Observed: 2.9MPa
